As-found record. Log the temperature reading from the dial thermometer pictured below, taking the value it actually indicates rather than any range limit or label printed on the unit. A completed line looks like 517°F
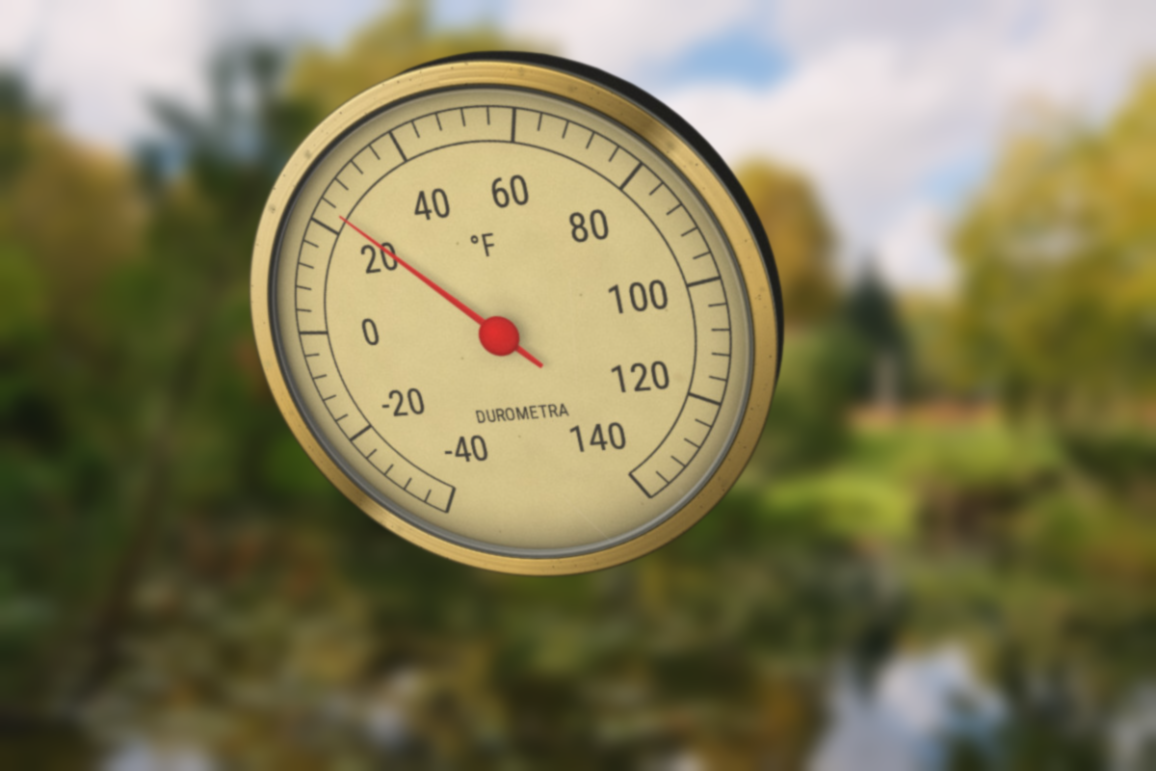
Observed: 24°F
